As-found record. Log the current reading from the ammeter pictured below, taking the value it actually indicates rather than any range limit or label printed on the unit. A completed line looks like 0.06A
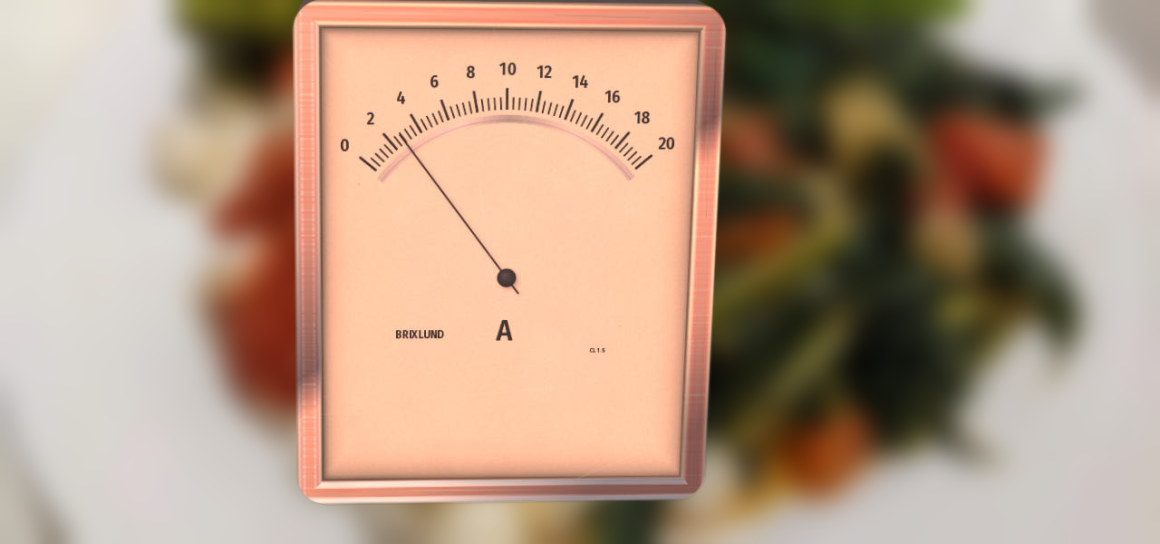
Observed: 2.8A
